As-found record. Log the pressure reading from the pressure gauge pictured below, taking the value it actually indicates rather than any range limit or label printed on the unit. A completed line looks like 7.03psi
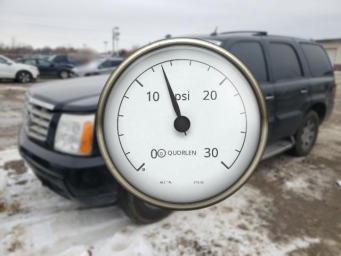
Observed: 13psi
